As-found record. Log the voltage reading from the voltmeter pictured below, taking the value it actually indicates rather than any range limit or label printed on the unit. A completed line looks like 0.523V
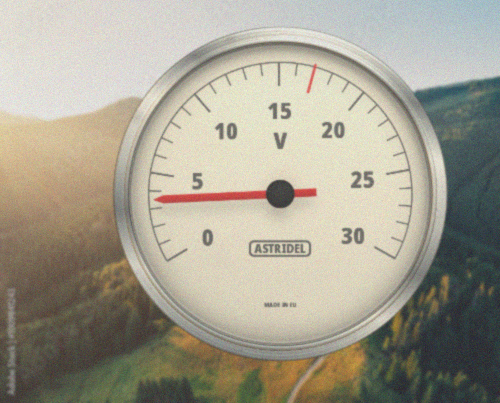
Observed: 3.5V
